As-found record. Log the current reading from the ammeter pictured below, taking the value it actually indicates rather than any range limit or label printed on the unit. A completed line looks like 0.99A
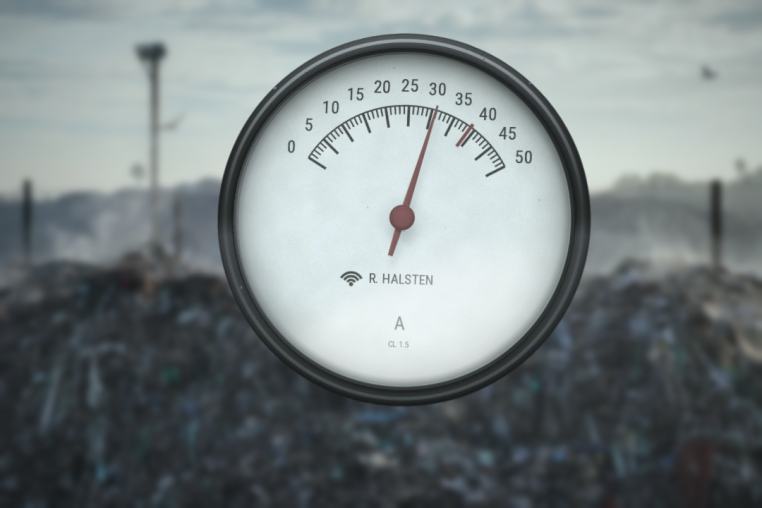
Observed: 31A
